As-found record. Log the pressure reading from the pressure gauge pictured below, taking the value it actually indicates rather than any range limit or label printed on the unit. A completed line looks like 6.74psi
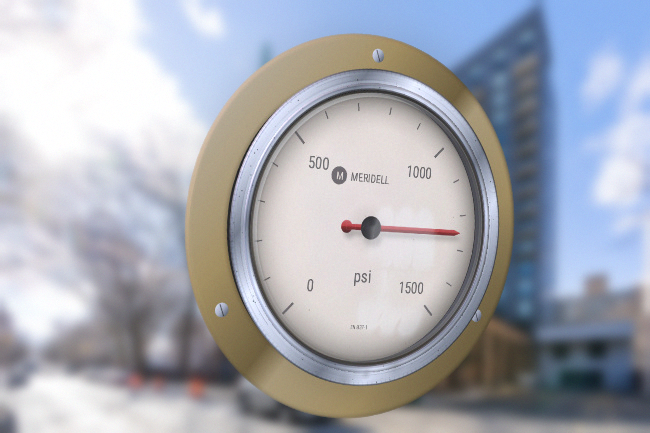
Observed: 1250psi
